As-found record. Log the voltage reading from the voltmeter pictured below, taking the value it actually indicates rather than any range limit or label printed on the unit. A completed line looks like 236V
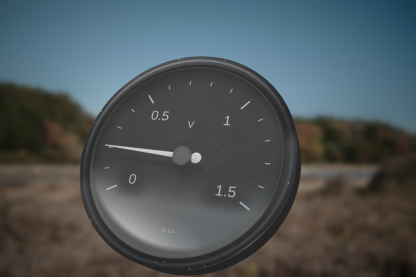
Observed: 0.2V
